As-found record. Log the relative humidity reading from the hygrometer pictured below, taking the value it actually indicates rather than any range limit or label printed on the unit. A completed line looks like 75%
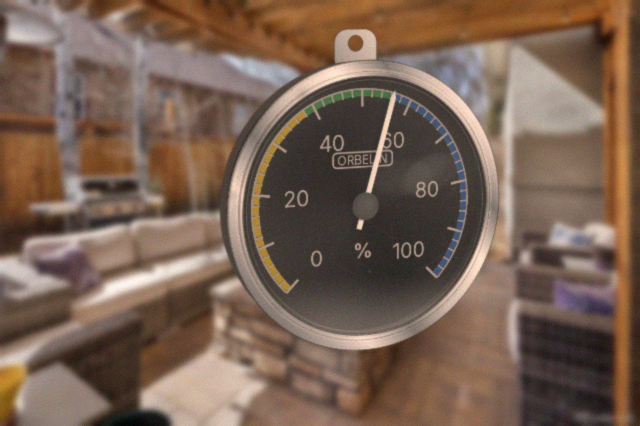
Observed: 56%
